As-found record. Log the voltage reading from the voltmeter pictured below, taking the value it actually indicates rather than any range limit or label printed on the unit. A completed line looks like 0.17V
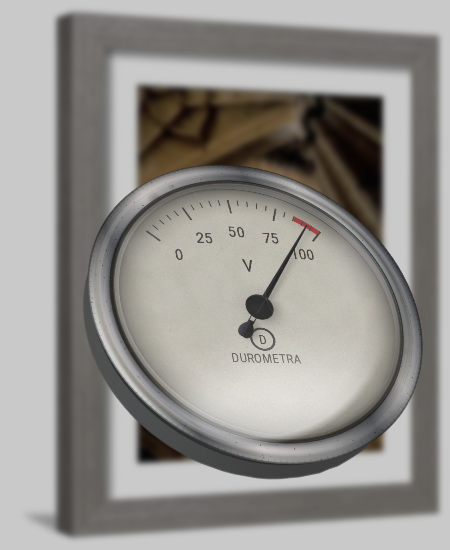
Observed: 92.5V
